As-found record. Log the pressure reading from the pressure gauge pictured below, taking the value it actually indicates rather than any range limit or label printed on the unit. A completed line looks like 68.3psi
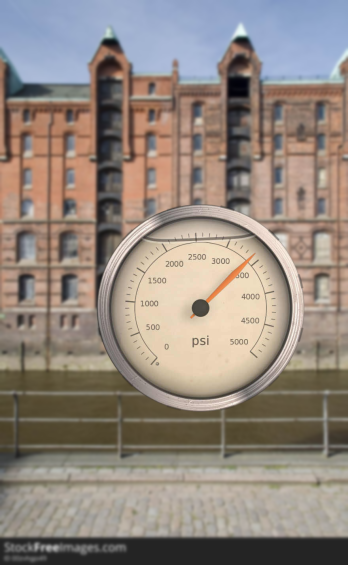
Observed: 3400psi
